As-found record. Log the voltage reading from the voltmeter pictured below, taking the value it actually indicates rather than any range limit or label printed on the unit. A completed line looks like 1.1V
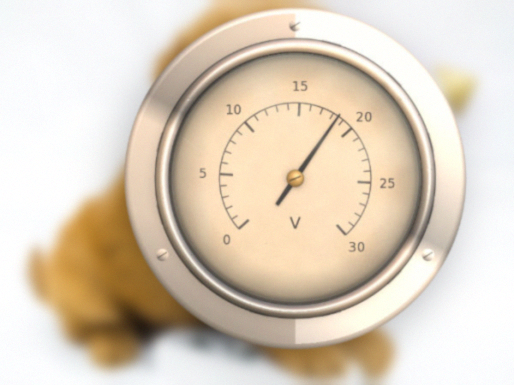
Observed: 18.5V
